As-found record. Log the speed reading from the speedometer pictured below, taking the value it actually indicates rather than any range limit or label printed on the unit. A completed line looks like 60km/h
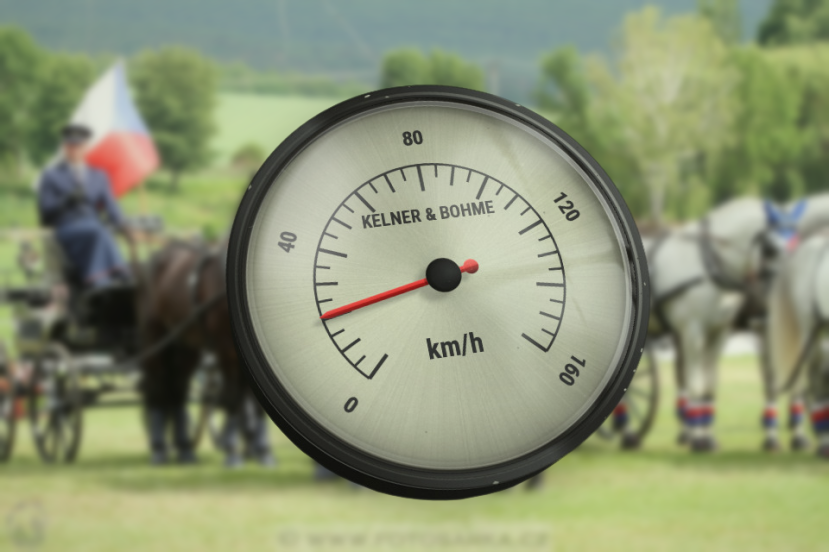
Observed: 20km/h
